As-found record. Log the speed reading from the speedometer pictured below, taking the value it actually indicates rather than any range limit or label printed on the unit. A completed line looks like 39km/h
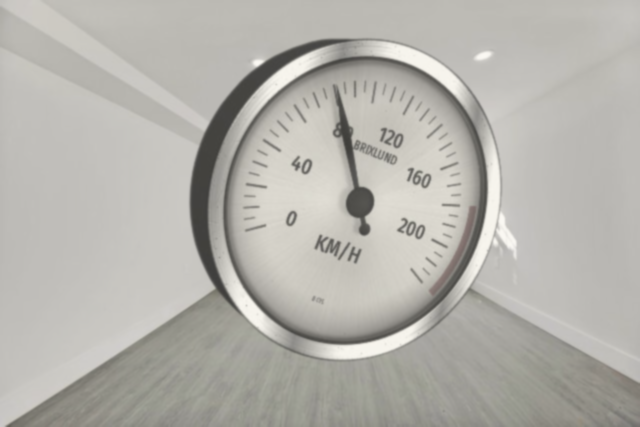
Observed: 80km/h
